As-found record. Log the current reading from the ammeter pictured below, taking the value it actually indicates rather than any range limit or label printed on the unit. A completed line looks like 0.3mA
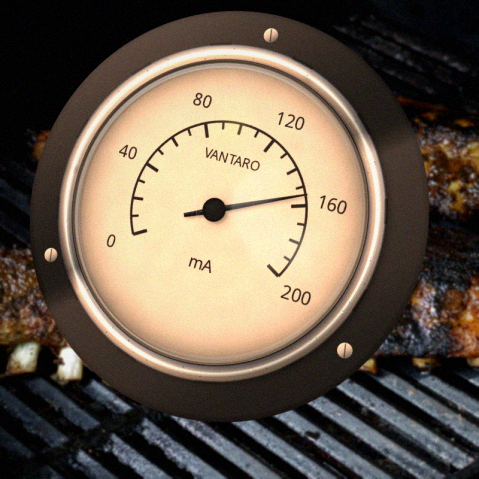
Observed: 155mA
